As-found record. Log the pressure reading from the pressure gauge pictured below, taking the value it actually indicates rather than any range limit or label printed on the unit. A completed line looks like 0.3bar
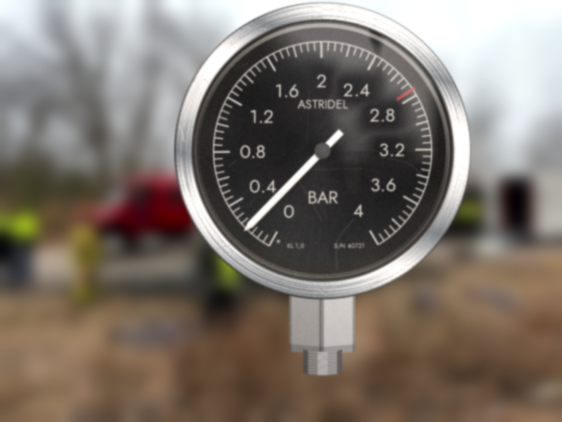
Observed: 0.2bar
